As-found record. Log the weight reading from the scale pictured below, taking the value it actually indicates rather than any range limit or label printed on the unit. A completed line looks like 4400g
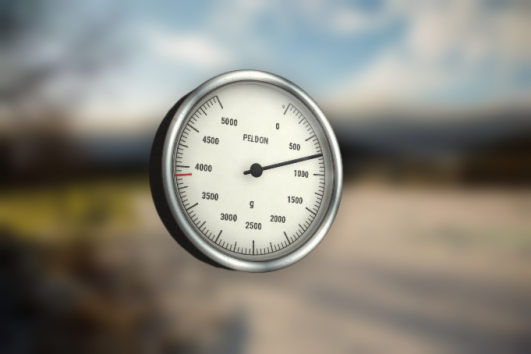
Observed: 750g
